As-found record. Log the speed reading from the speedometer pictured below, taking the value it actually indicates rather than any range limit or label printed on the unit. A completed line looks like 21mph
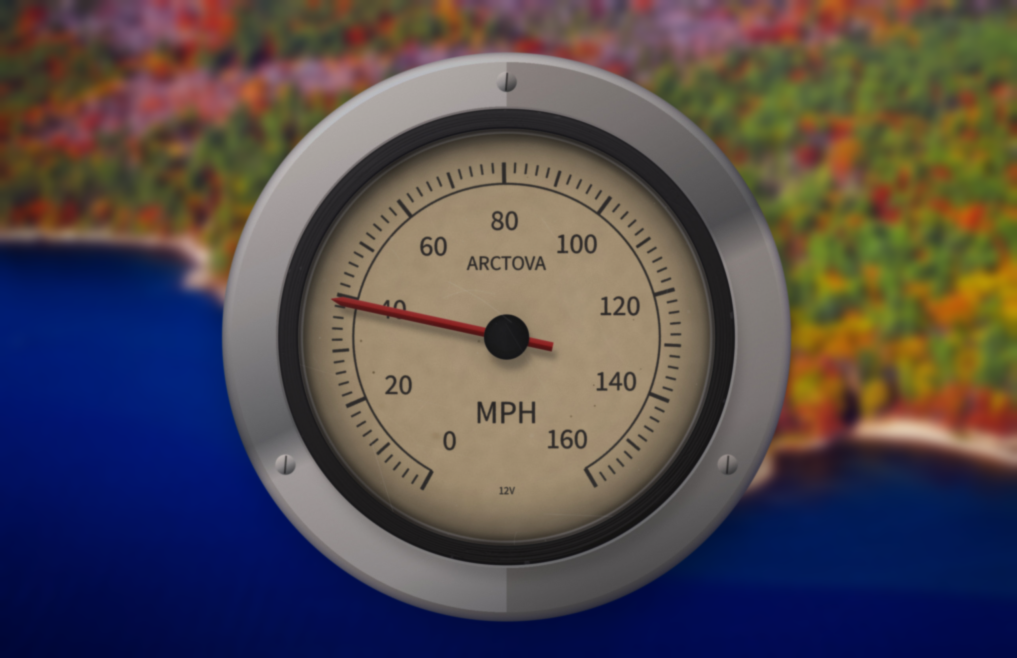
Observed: 39mph
